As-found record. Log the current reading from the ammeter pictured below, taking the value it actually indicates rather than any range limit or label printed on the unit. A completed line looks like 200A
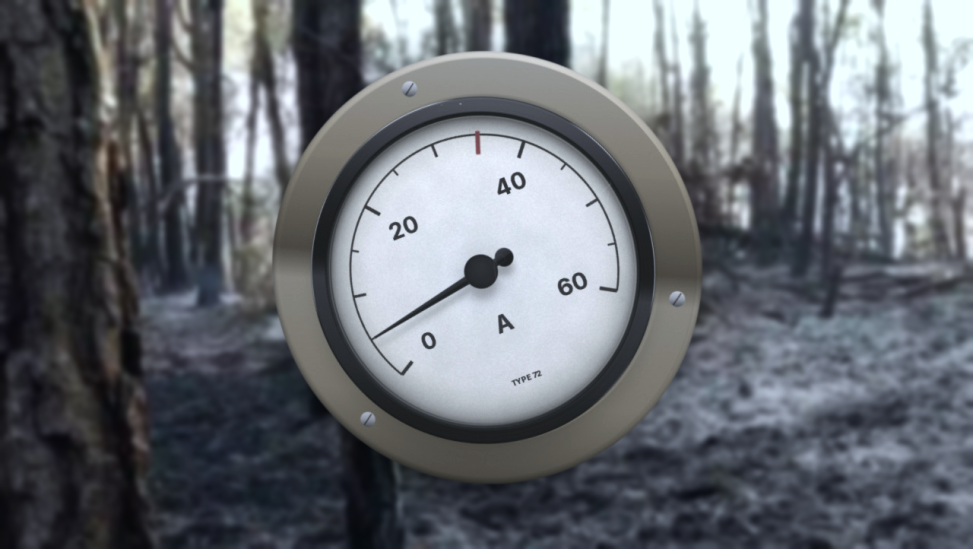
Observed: 5A
